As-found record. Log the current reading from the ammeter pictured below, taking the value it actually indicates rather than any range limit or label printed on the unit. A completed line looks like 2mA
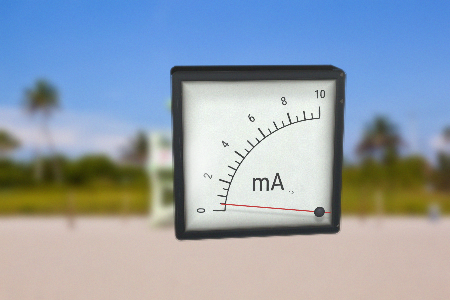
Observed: 0.5mA
